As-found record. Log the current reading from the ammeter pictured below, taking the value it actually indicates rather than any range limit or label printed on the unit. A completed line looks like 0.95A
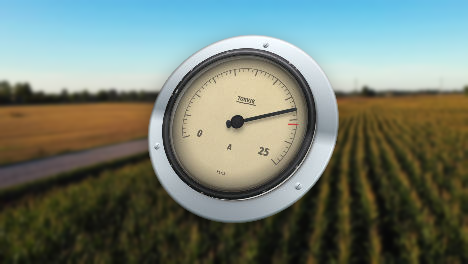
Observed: 19A
